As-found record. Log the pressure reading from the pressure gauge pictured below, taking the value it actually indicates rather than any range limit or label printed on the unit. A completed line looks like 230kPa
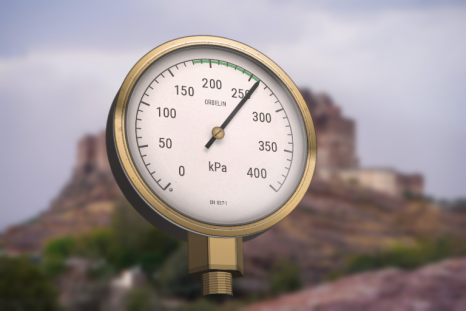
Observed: 260kPa
